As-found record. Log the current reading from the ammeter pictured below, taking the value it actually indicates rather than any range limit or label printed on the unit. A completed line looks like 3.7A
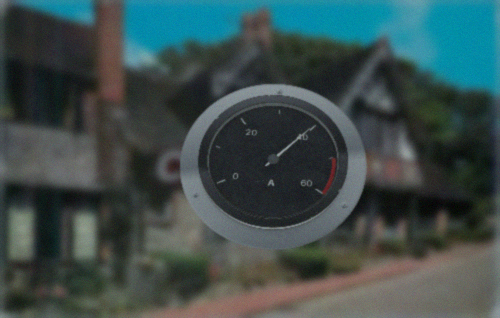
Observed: 40A
